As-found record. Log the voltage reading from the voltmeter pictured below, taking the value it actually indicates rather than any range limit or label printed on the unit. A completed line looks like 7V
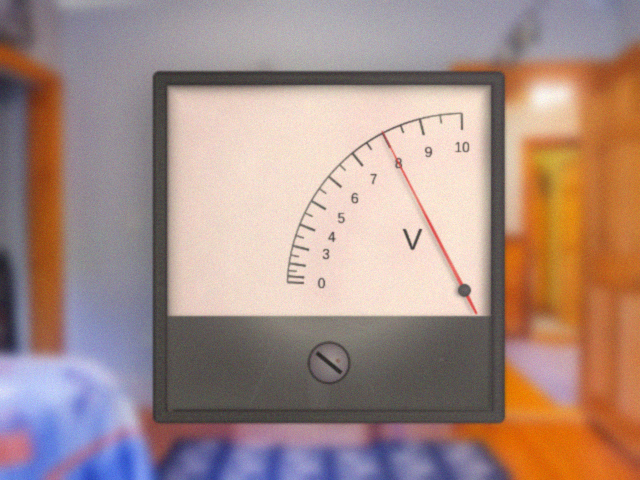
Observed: 8V
